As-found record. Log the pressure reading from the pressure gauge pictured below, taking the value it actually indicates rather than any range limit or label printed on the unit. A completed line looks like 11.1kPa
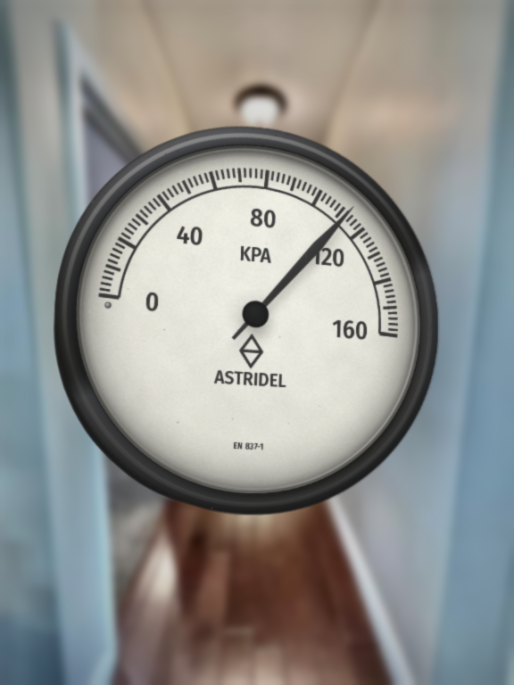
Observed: 112kPa
